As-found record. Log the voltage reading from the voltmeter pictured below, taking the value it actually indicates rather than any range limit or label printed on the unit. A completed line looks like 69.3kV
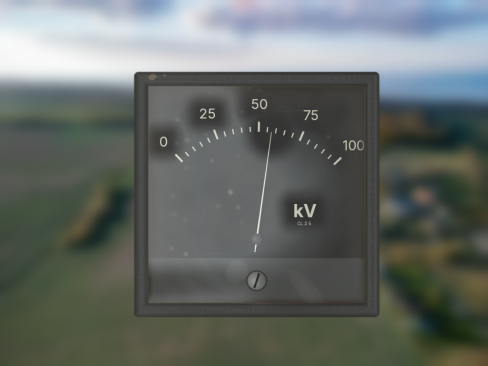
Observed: 57.5kV
